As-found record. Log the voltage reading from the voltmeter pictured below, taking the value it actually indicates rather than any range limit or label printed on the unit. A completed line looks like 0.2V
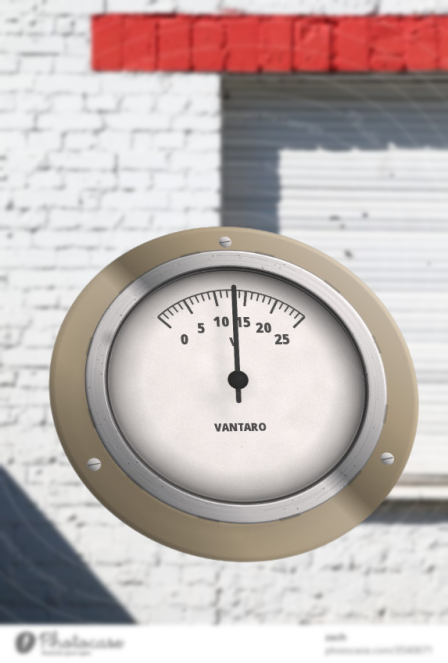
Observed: 13V
